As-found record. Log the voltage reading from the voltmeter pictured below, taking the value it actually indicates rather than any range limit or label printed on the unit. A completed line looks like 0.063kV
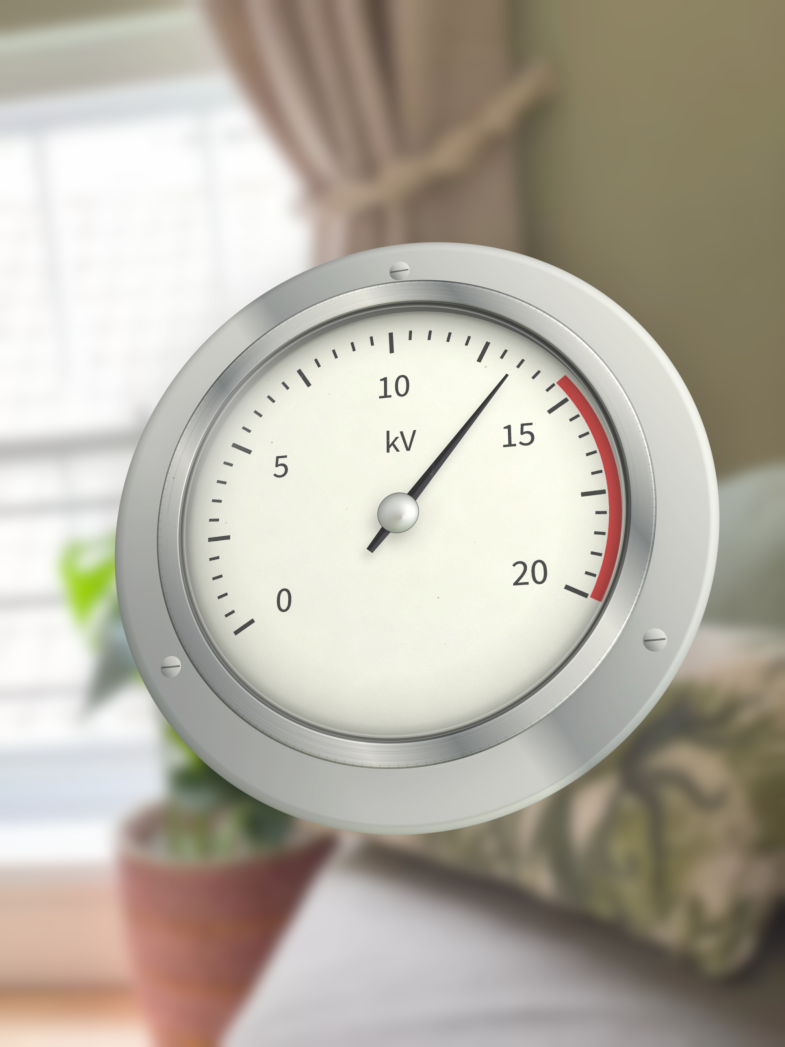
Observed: 13.5kV
